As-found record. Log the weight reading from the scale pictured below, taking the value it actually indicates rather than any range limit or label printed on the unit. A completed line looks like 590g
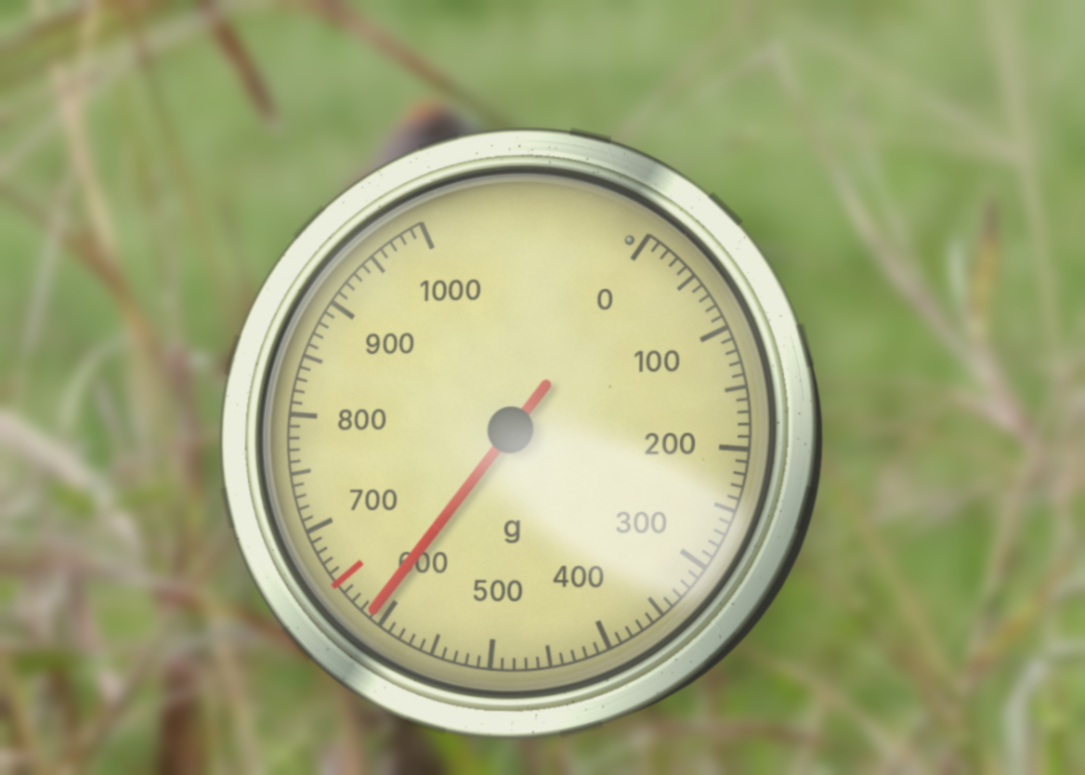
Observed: 610g
